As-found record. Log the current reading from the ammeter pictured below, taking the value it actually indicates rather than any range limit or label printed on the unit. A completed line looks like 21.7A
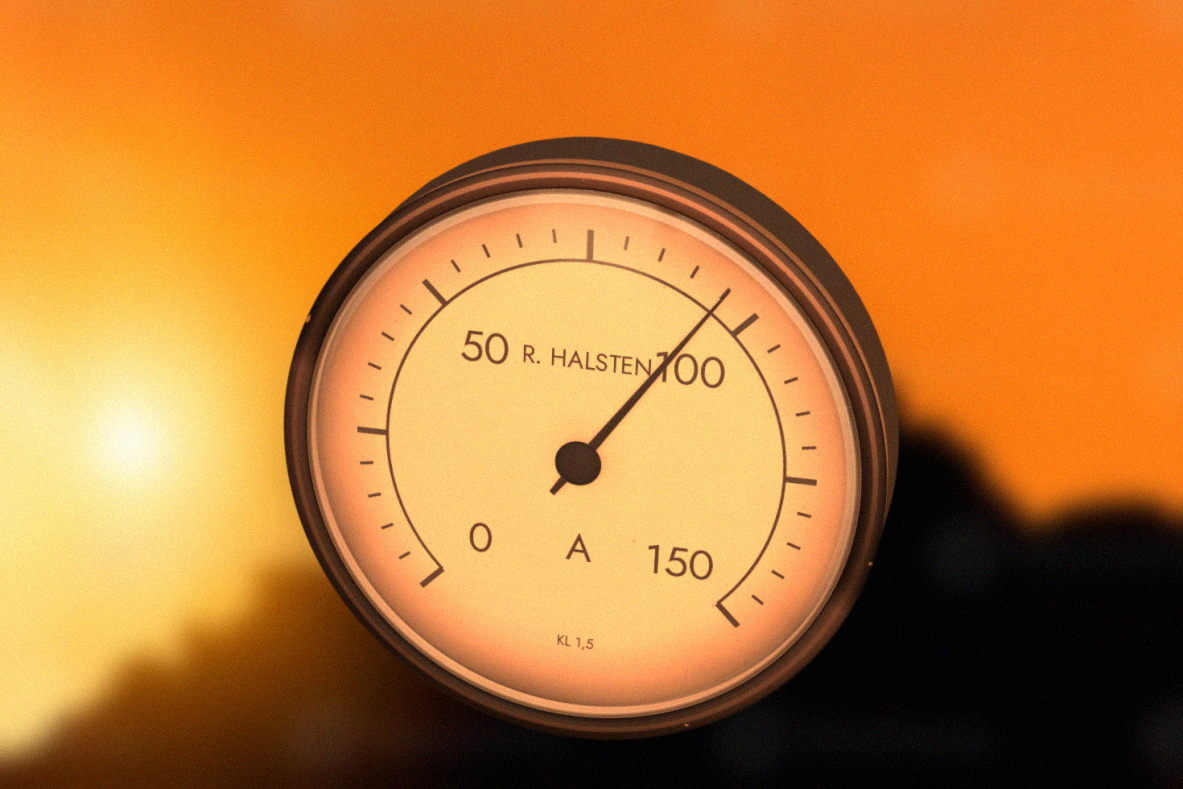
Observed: 95A
